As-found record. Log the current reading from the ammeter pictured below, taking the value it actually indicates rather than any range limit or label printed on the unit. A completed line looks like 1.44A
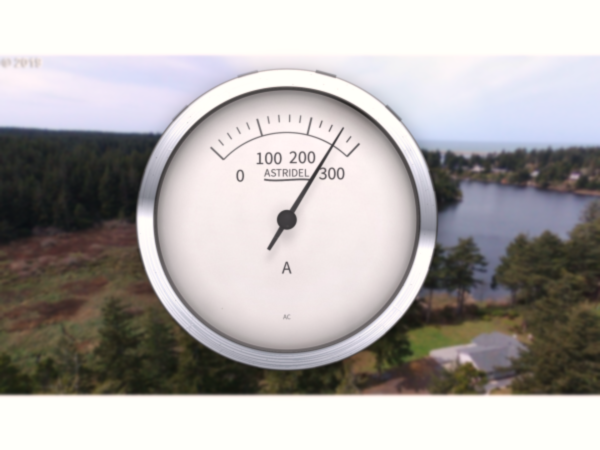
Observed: 260A
